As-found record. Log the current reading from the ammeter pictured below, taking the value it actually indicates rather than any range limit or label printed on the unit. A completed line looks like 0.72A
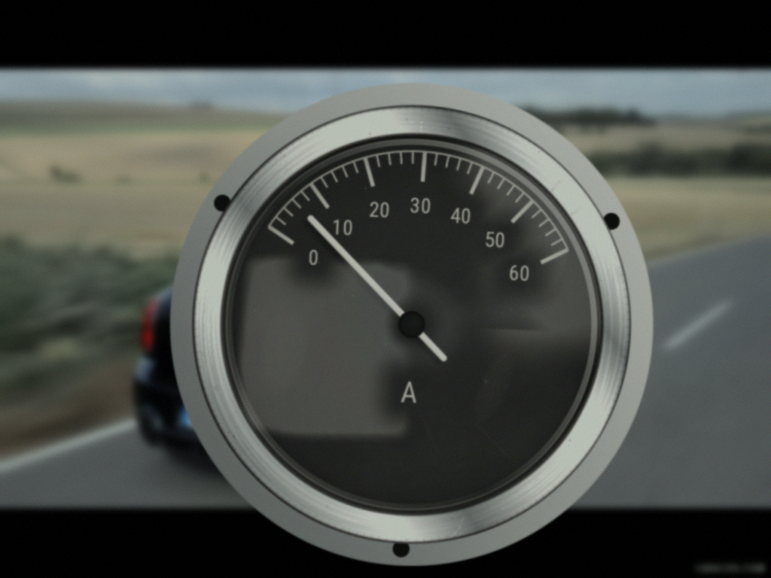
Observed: 6A
